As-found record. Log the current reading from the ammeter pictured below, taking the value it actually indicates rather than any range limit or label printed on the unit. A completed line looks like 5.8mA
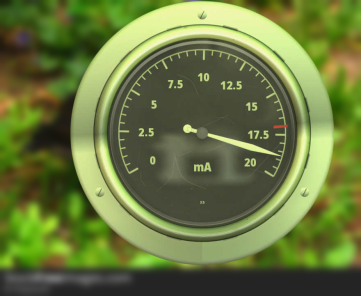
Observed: 18.75mA
